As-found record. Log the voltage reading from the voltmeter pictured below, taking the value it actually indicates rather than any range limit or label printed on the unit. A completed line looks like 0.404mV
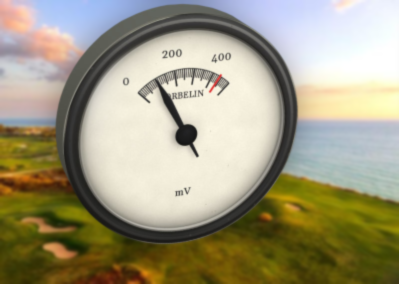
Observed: 100mV
